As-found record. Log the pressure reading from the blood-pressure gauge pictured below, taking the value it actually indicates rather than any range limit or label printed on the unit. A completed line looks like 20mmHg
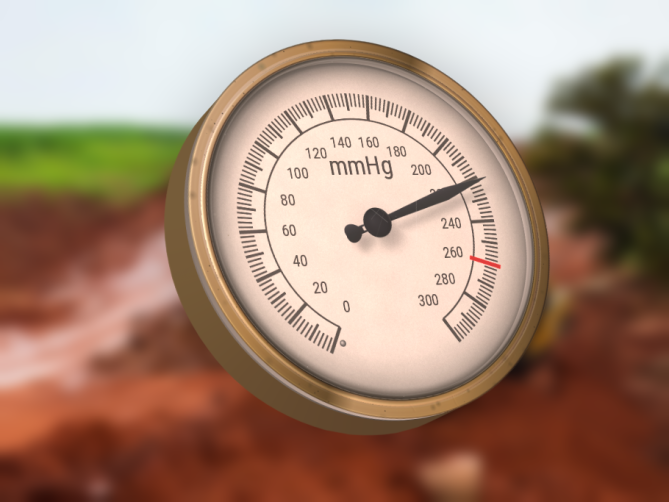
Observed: 222mmHg
